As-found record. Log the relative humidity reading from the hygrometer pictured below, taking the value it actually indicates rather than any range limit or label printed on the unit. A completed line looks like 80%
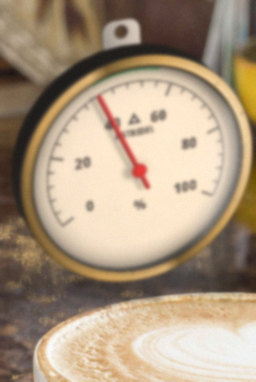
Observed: 40%
